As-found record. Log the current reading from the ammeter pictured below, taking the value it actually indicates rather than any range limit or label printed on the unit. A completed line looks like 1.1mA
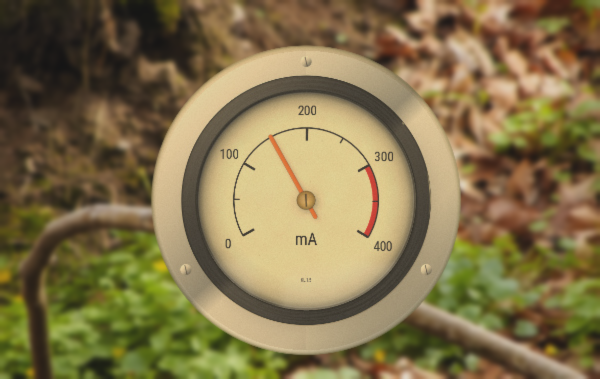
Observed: 150mA
